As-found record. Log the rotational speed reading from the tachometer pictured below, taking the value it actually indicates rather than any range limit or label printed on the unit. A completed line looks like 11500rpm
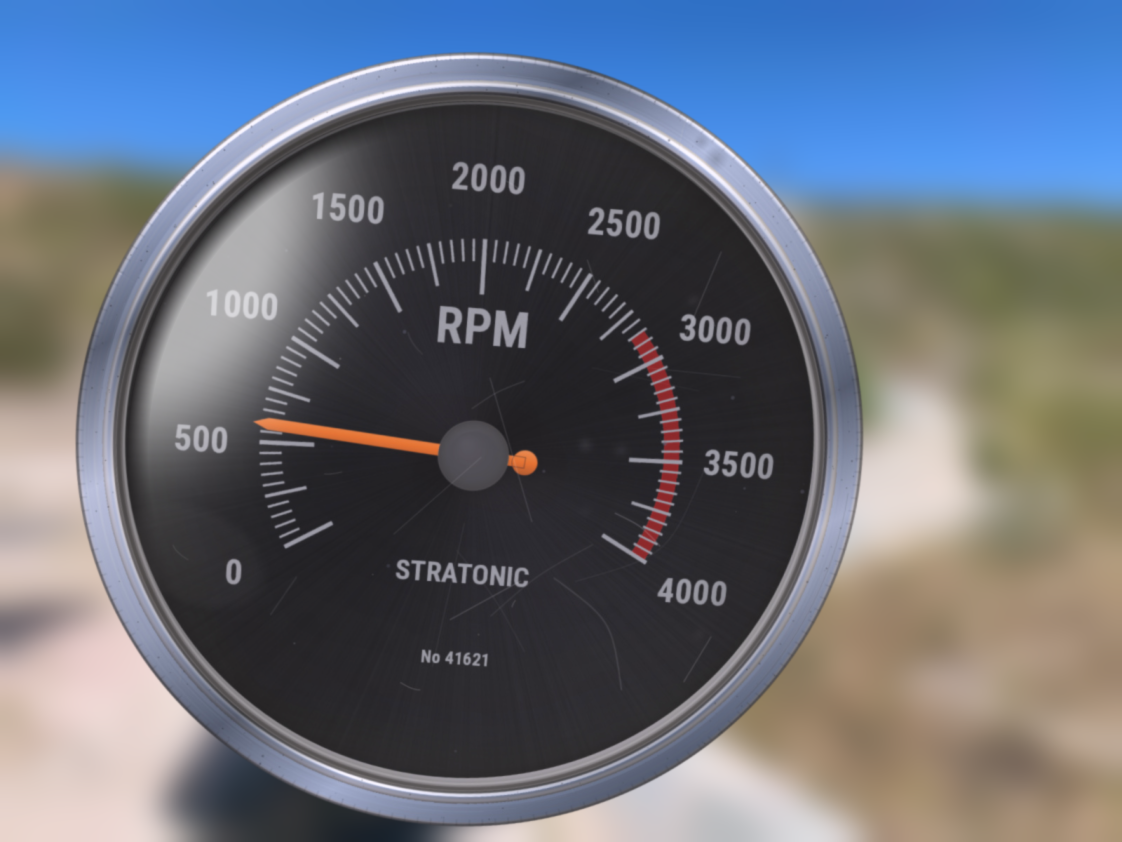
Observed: 600rpm
